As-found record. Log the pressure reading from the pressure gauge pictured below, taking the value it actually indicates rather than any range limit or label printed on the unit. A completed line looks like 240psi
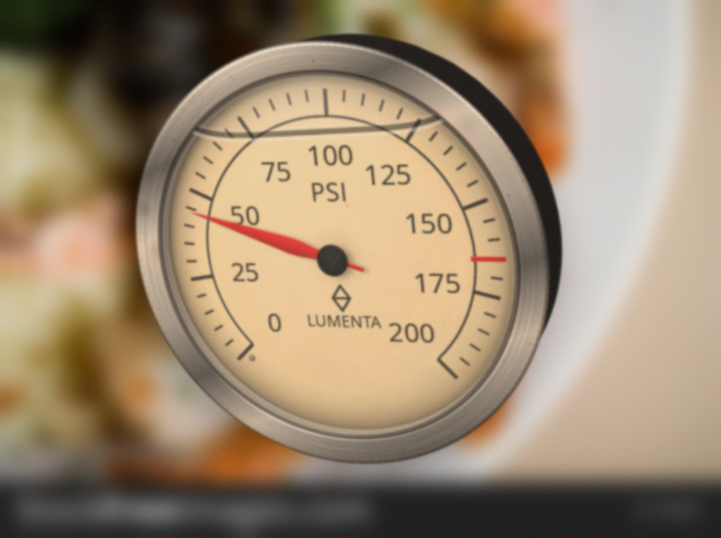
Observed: 45psi
